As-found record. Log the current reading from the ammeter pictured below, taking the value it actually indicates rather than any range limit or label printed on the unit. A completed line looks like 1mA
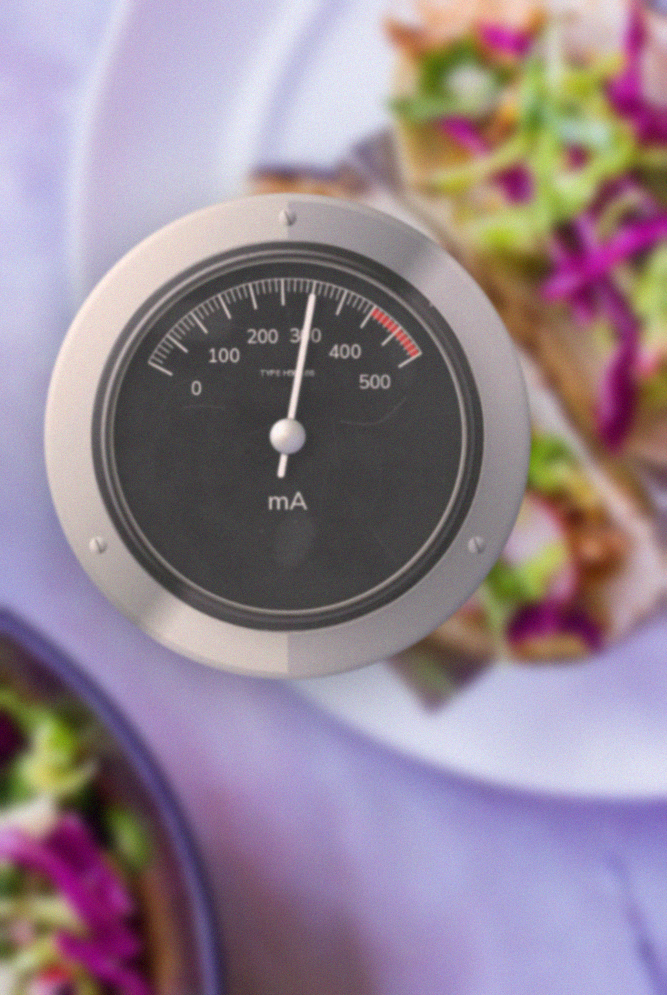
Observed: 300mA
